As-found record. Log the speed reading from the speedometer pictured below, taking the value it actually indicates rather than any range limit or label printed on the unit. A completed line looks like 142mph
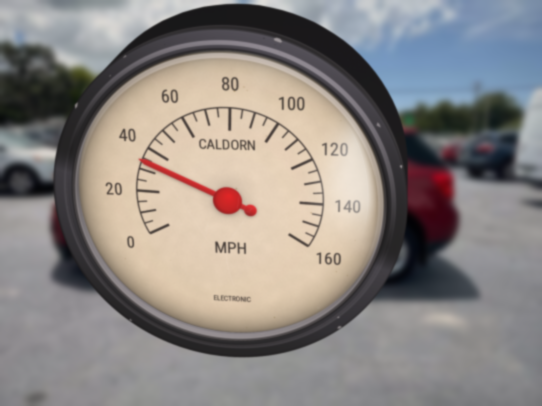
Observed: 35mph
